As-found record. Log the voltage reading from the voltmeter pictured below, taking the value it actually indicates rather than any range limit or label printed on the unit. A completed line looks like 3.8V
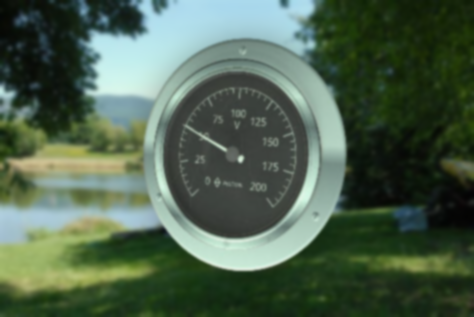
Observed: 50V
